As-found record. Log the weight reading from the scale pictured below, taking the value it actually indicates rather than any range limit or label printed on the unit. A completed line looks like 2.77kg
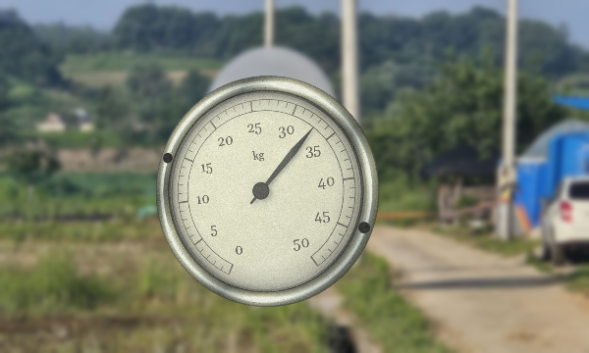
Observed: 33kg
